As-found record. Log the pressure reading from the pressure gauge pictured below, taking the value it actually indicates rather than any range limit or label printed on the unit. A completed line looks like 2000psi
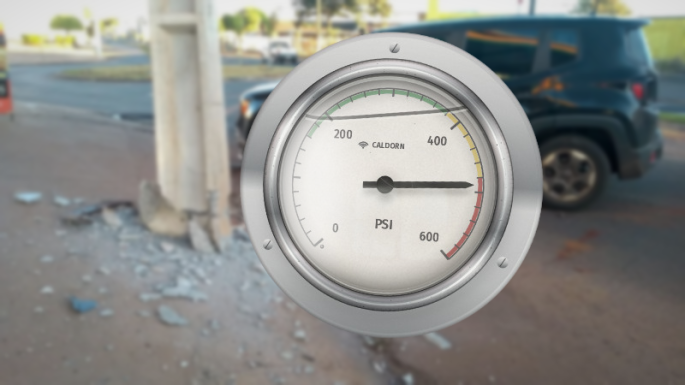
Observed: 490psi
